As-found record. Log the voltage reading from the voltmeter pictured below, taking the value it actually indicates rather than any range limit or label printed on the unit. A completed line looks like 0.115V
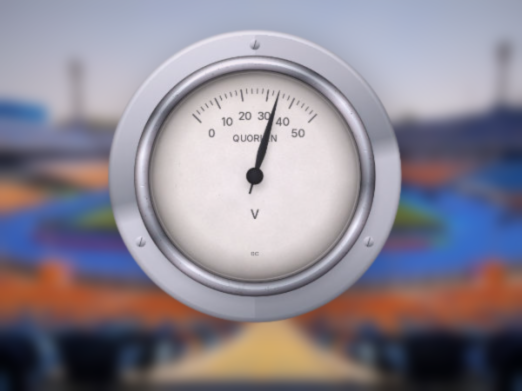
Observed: 34V
